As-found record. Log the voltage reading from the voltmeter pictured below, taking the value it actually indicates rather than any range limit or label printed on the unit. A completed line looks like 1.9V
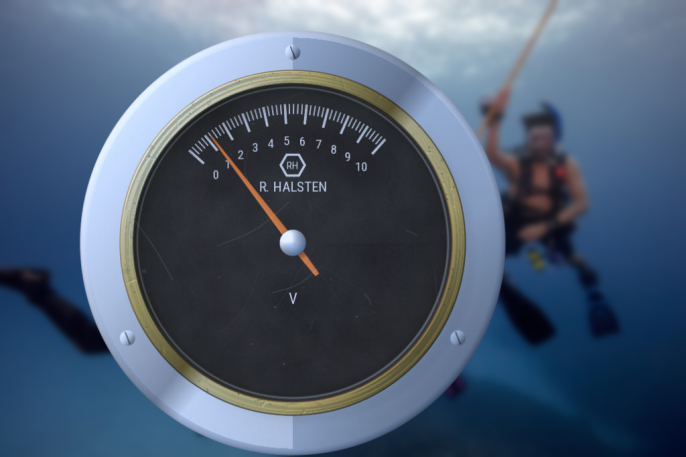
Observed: 1.2V
